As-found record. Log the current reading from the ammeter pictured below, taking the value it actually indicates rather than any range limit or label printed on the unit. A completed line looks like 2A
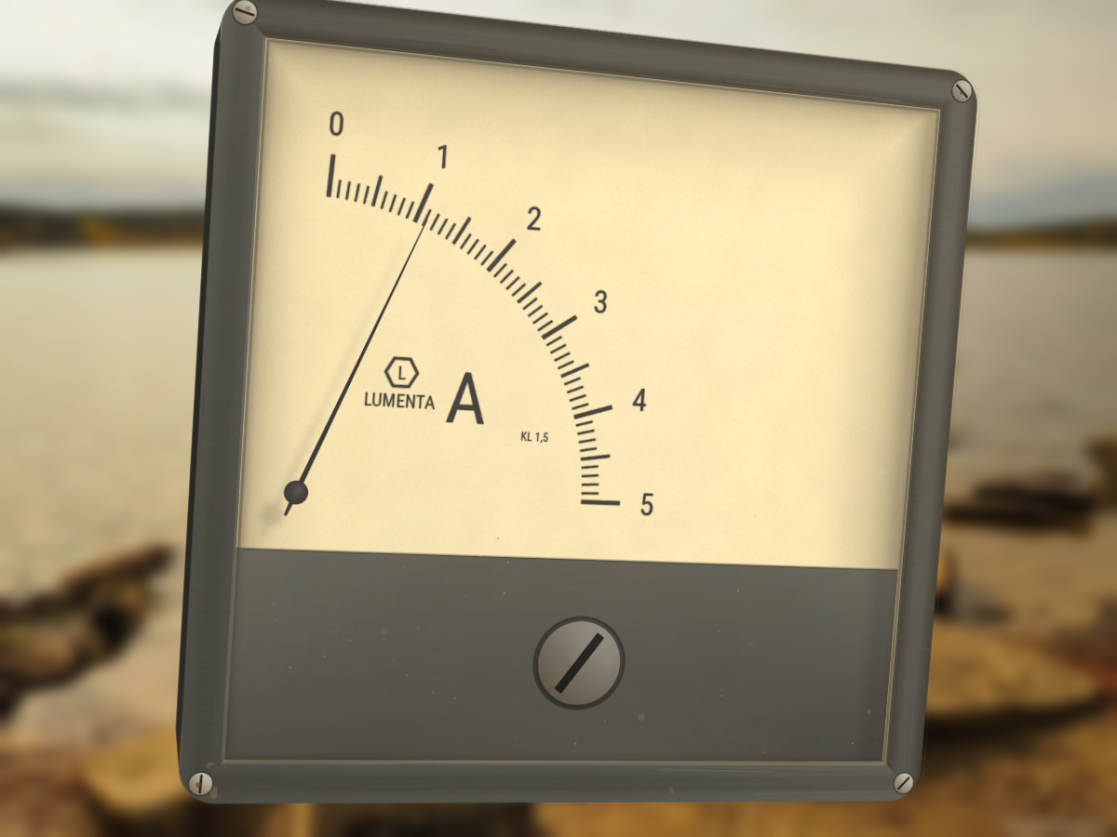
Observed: 1.1A
